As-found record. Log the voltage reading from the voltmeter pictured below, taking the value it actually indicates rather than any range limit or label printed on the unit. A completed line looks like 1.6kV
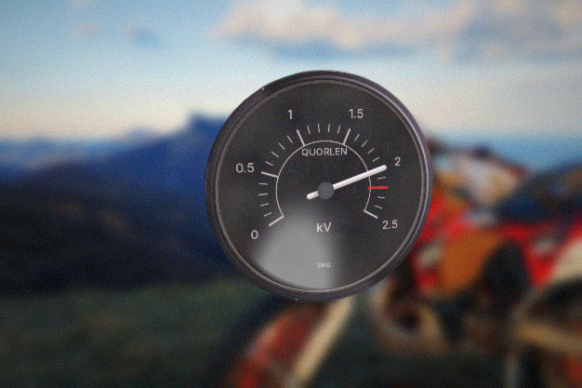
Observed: 2kV
